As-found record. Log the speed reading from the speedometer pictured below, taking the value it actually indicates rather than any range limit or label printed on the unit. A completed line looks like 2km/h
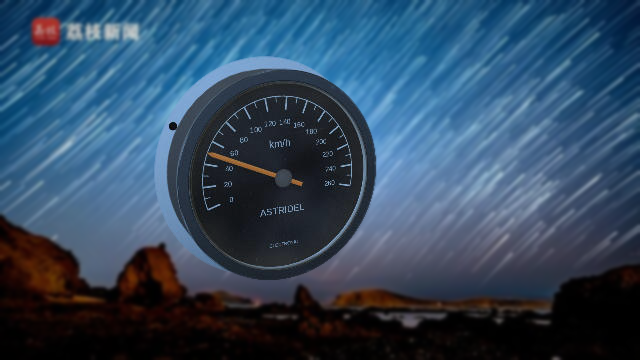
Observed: 50km/h
